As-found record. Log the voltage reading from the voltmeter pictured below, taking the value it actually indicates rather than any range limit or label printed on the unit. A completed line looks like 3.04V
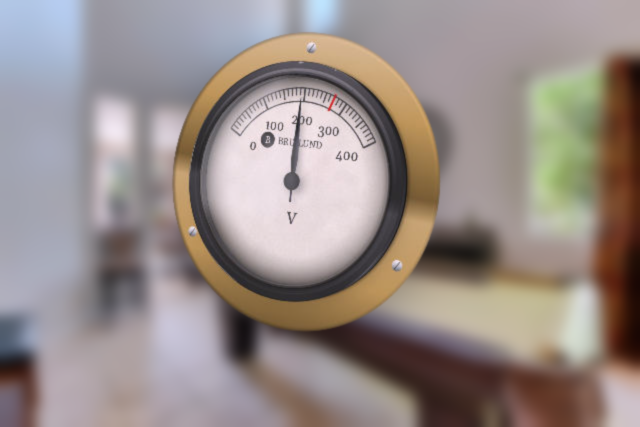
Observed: 200V
